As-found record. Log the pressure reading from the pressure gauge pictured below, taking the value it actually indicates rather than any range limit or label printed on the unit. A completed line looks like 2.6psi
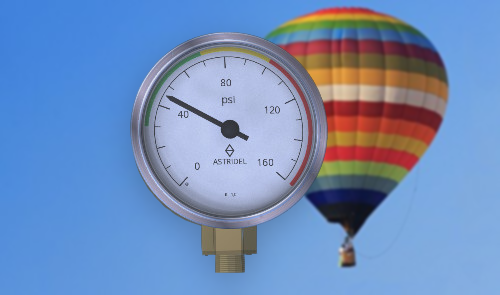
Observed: 45psi
